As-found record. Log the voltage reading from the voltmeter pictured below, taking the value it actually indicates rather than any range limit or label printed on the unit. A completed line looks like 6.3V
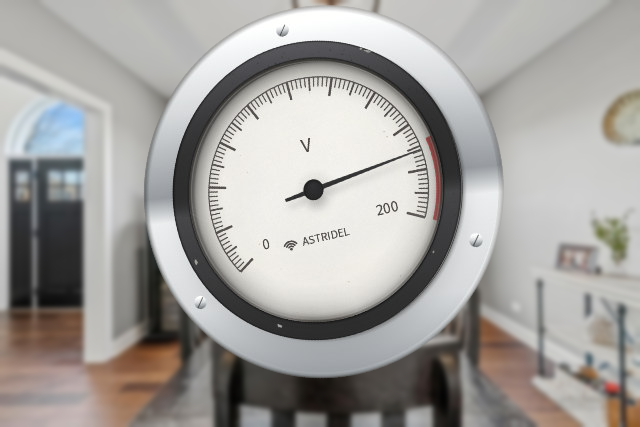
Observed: 172V
